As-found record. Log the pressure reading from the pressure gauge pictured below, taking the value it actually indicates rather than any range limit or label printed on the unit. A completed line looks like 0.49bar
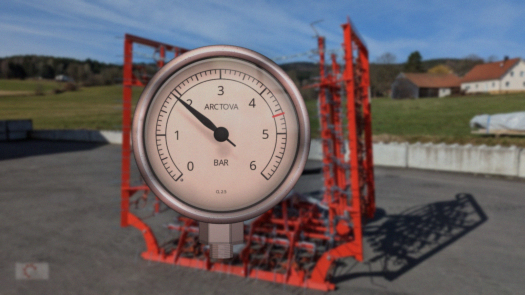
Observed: 1.9bar
